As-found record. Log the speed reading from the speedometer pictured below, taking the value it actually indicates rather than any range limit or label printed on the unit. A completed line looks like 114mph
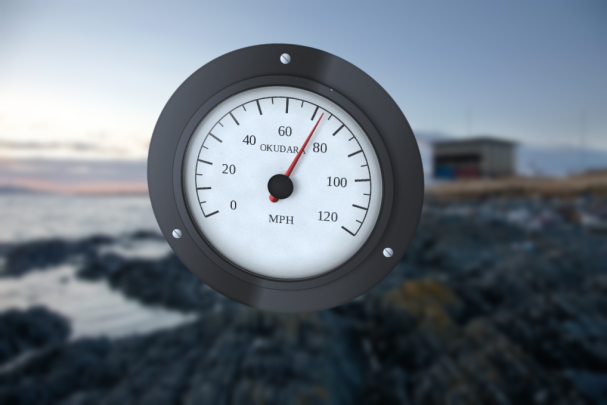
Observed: 72.5mph
